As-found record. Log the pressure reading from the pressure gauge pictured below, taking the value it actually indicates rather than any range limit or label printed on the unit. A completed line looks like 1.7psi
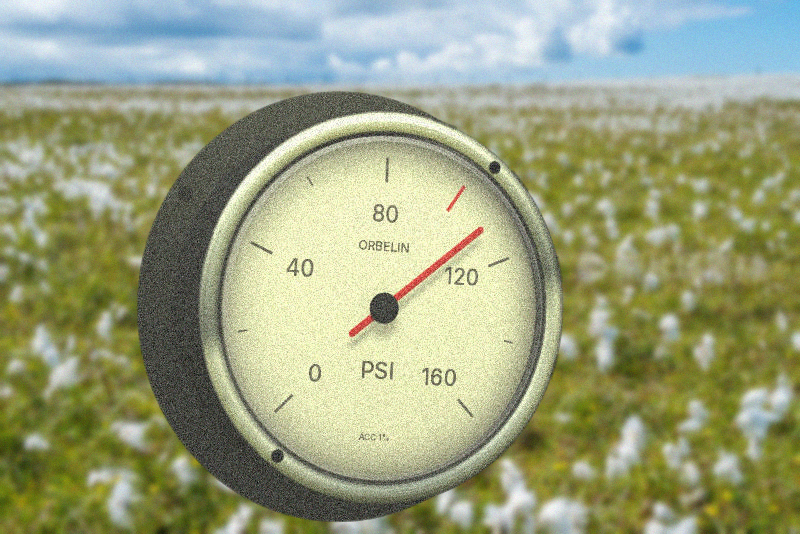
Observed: 110psi
